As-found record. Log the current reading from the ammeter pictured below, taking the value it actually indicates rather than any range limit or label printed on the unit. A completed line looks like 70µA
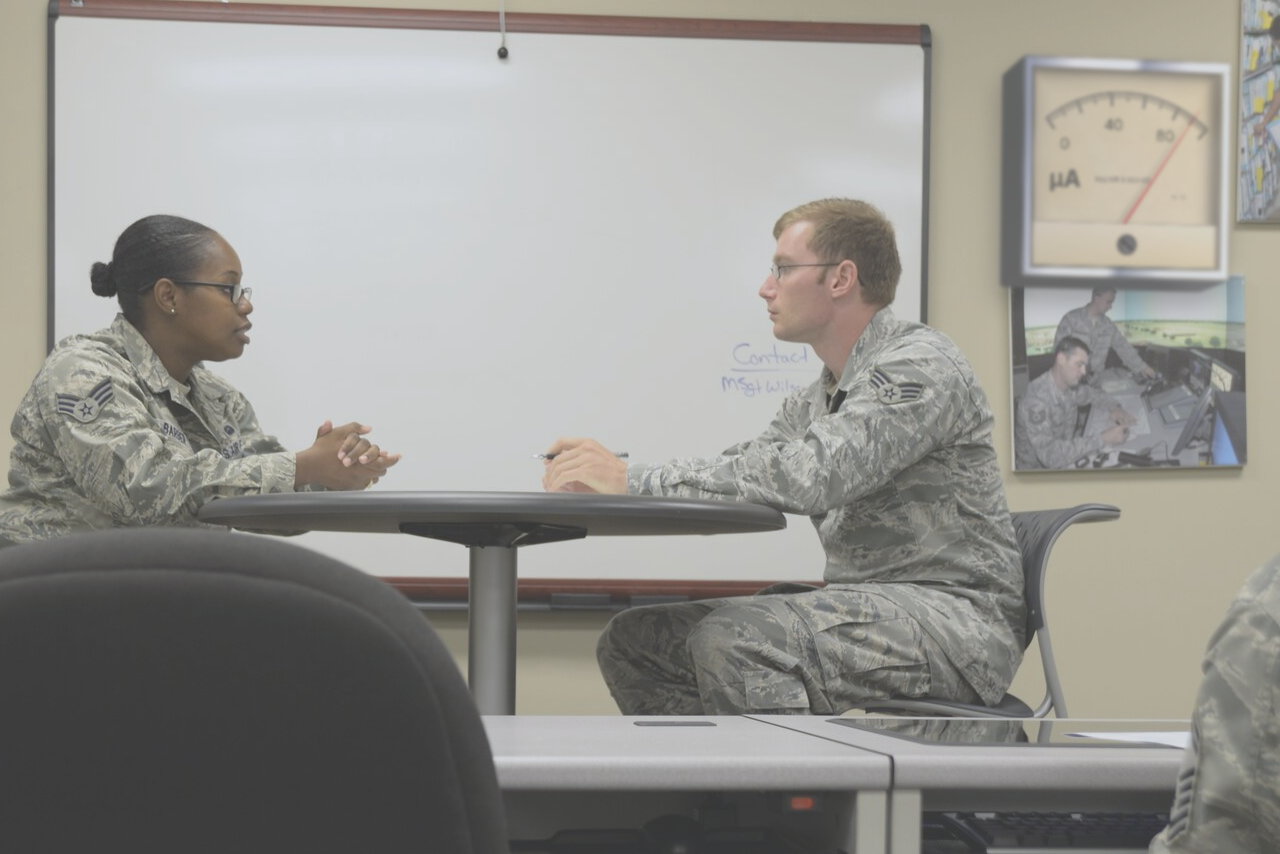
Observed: 90µA
